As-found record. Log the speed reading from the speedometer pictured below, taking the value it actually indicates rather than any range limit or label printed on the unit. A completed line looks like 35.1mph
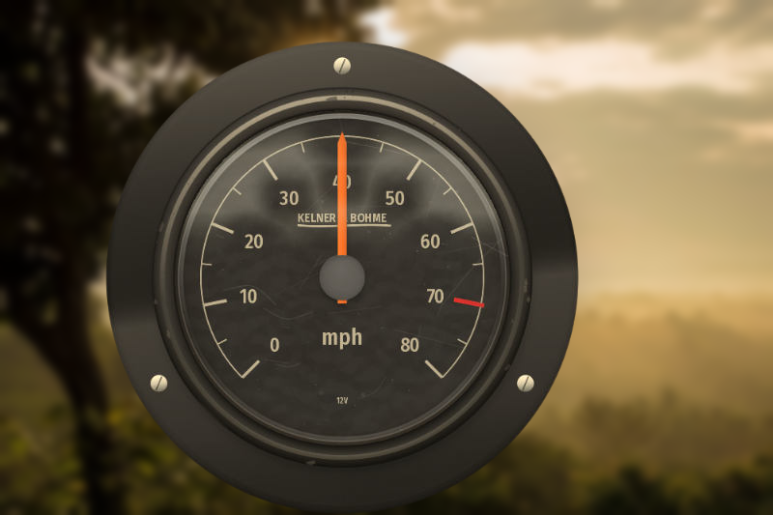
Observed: 40mph
